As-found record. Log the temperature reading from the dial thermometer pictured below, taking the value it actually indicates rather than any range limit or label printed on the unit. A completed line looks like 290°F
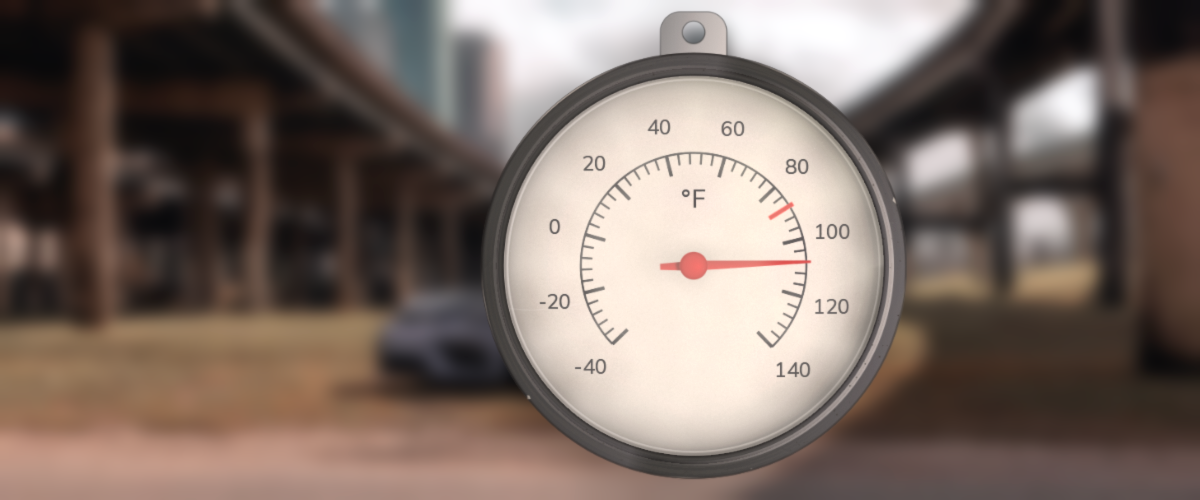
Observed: 108°F
